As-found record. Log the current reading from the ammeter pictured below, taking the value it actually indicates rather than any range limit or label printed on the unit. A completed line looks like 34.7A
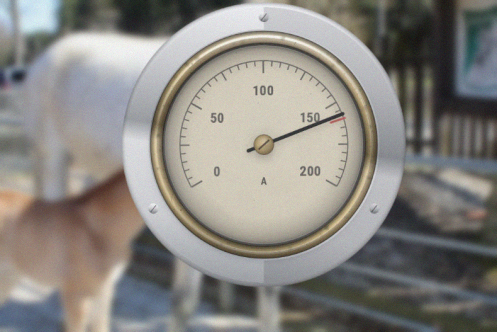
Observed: 157.5A
